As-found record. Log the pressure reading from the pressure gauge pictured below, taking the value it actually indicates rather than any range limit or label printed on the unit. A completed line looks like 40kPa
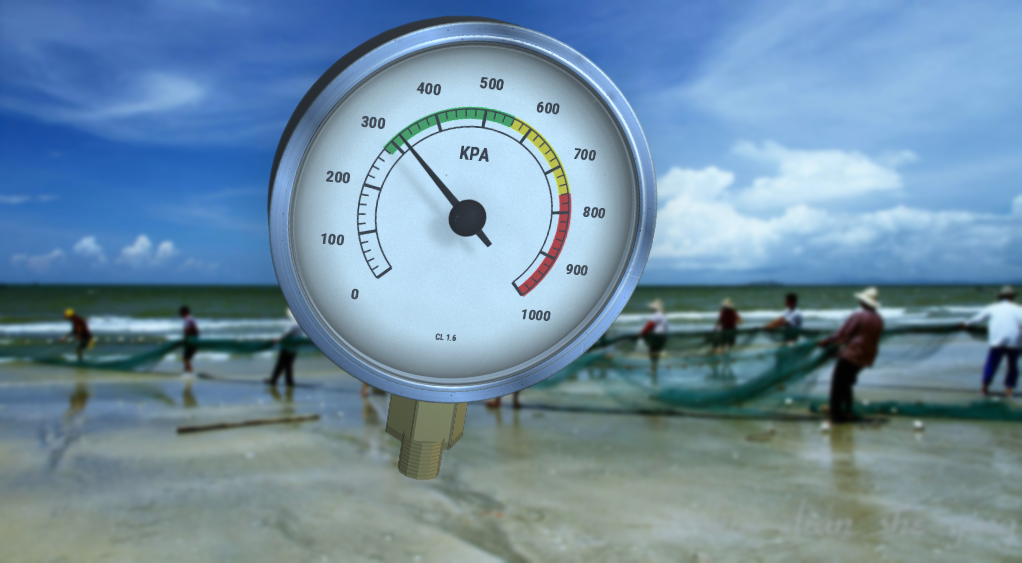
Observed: 320kPa
